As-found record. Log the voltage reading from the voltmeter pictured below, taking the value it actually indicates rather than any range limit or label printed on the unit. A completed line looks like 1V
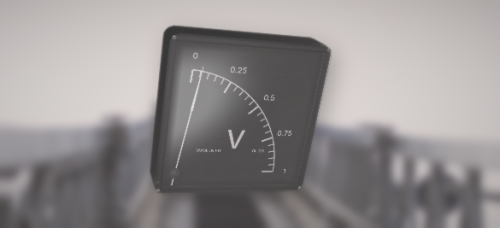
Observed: 0.05V
